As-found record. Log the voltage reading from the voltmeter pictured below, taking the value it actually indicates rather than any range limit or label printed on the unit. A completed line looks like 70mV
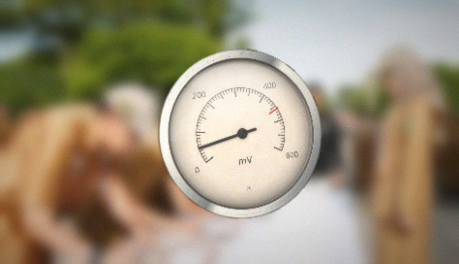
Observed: 50mV
